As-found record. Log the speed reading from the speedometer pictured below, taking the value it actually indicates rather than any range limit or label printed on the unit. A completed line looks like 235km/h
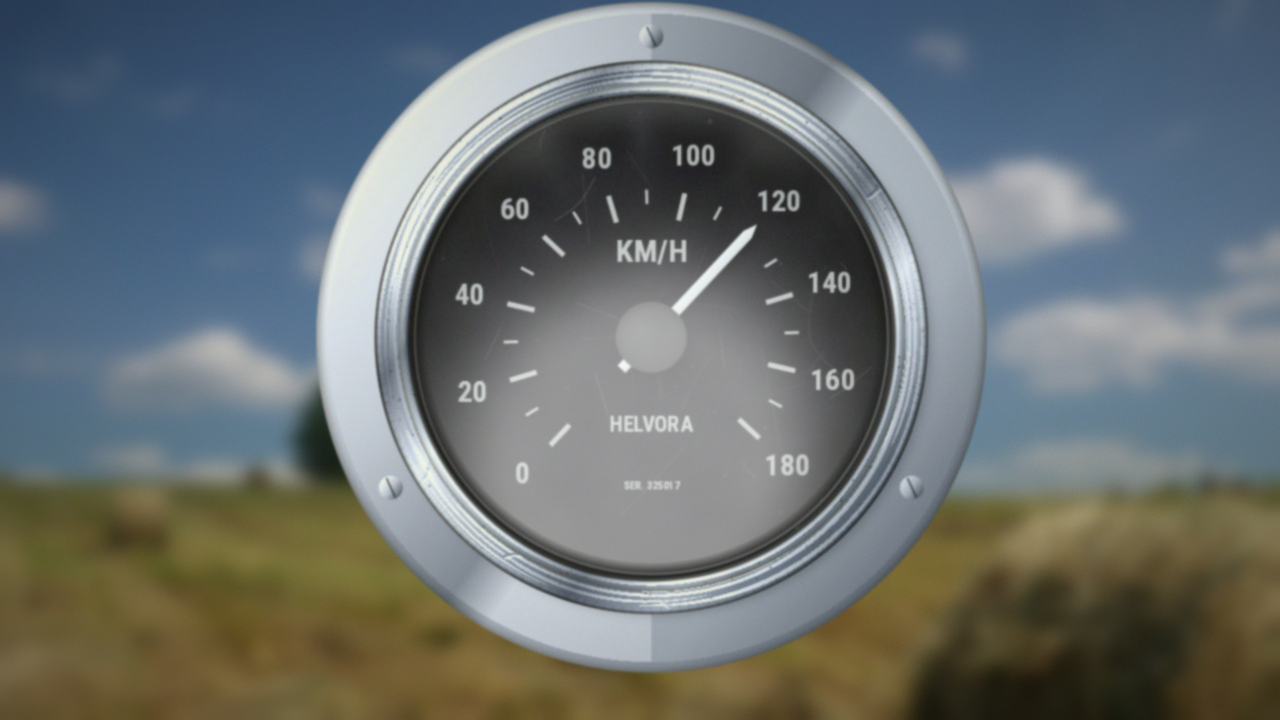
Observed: 120km/h
